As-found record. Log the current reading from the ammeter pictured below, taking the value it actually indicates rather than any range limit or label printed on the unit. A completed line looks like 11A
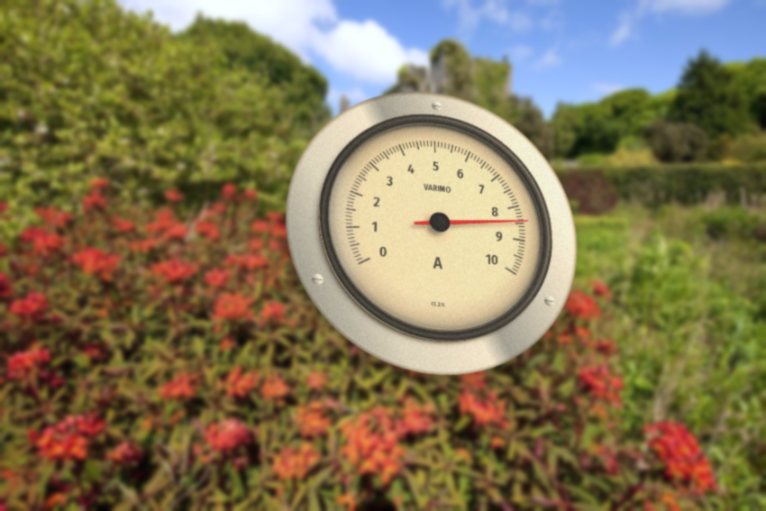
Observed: 8.5A
